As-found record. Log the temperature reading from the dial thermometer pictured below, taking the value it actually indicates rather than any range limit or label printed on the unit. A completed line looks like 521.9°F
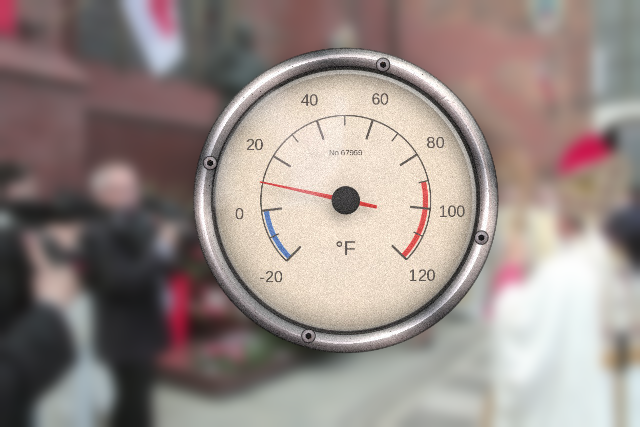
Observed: 10°F
